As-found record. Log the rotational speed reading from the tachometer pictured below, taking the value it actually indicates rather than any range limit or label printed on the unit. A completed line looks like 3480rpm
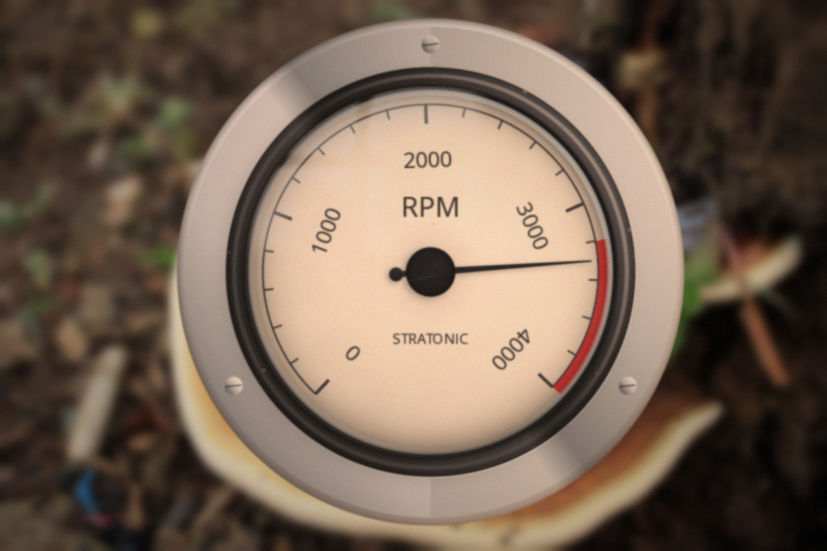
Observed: 3300rpm
